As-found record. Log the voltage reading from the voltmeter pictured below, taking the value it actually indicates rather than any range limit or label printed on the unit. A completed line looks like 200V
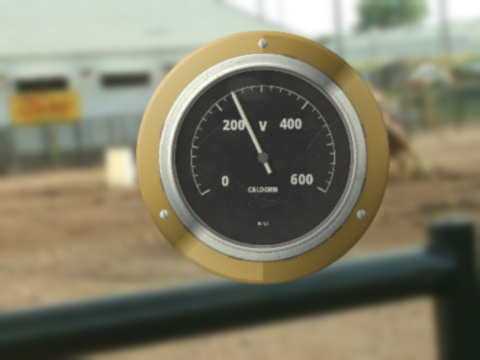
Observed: 240V
